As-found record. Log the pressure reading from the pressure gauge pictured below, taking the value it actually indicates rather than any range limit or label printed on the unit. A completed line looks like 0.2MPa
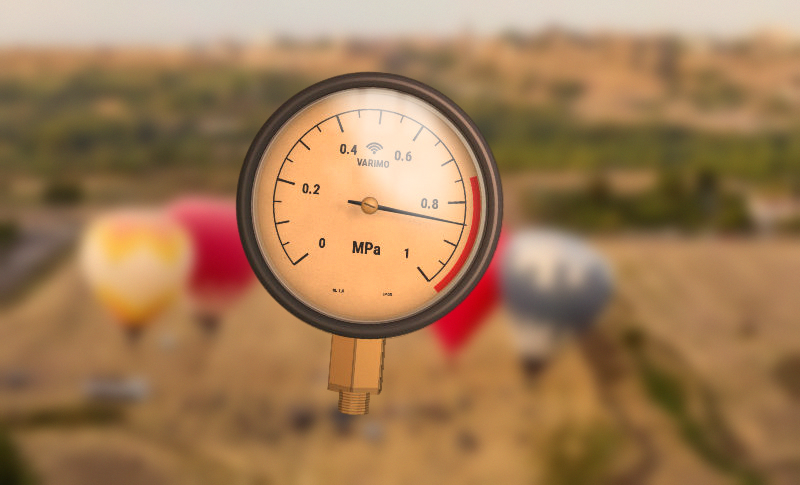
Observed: 0.85MPa
